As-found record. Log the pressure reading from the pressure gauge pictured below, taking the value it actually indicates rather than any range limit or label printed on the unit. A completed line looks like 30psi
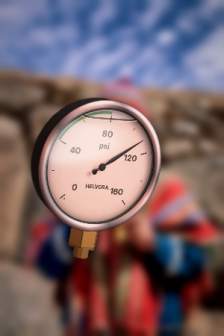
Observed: 110psi
